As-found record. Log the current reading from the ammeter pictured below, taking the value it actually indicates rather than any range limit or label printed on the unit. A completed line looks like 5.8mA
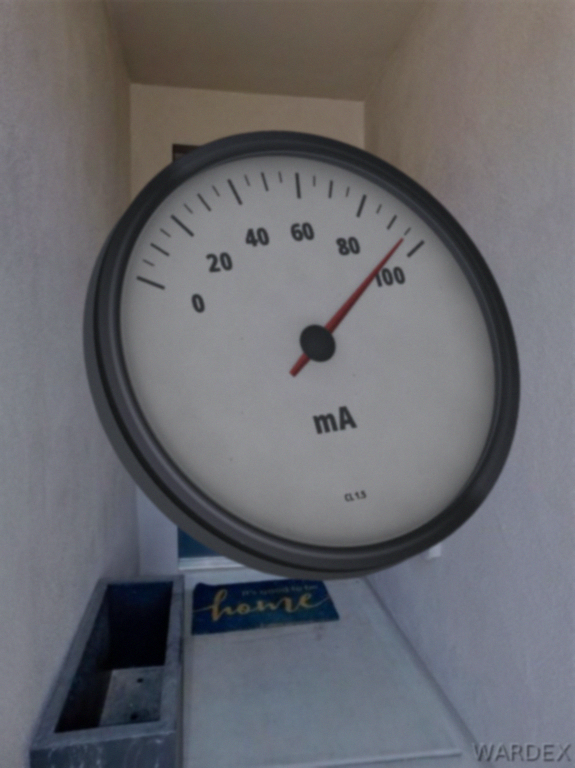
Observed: 95mA
